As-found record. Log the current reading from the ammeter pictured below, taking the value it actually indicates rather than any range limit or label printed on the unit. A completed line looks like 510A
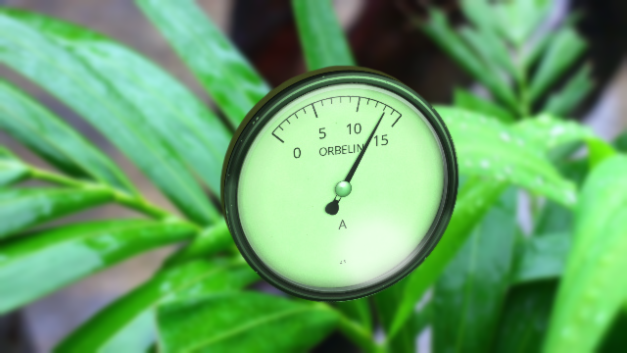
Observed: 13A
